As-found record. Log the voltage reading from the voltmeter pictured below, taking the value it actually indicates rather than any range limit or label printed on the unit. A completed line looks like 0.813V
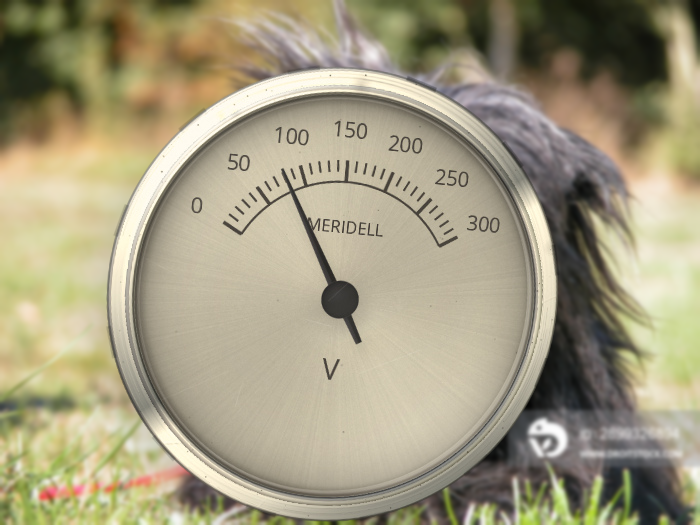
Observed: 80V
